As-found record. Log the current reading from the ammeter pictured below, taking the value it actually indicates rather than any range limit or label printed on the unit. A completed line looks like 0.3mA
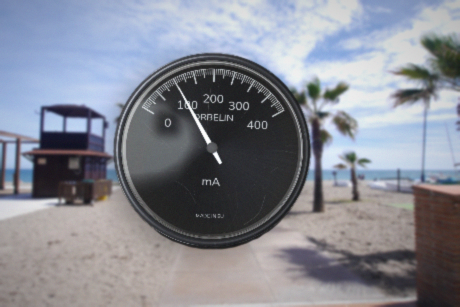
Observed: 100mA
